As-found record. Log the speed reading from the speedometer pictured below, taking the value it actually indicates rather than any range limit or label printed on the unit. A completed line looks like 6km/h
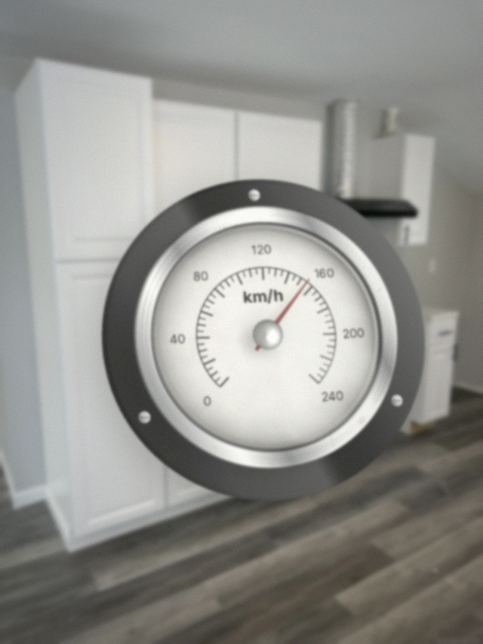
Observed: 155km/h
